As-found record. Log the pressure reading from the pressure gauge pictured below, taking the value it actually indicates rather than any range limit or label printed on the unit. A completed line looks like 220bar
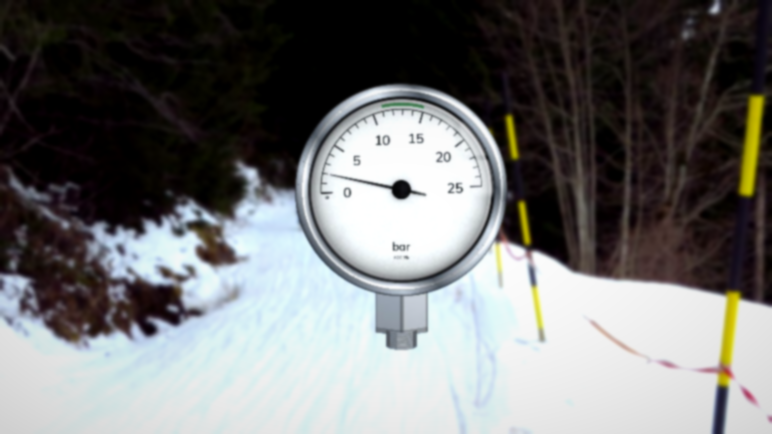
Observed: 2bar
